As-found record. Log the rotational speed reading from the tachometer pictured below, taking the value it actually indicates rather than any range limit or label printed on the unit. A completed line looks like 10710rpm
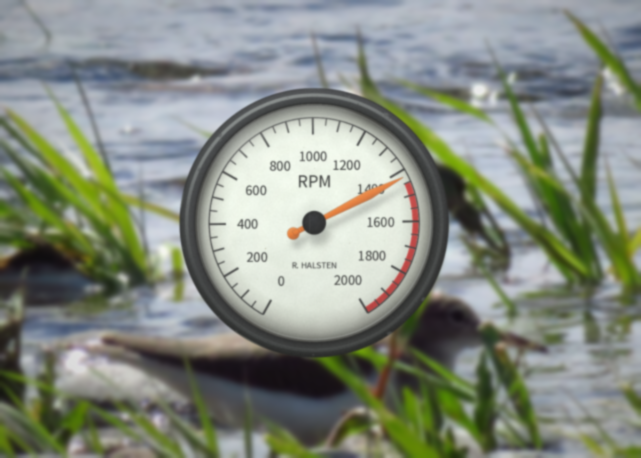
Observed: 1425rpm
